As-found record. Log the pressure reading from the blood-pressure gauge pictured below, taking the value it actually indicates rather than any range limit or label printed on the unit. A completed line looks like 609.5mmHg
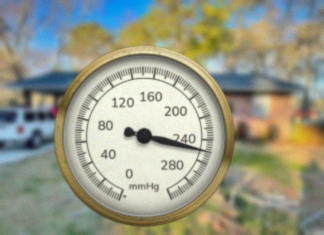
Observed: 250mmHg
